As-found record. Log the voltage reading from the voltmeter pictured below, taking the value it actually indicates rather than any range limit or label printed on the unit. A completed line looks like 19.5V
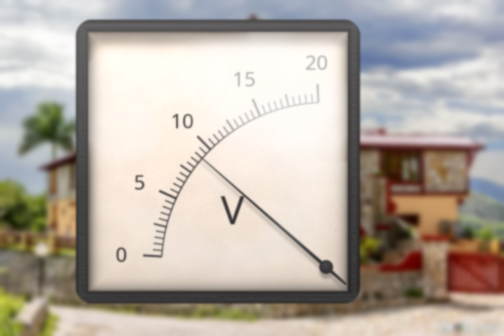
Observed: 9V
